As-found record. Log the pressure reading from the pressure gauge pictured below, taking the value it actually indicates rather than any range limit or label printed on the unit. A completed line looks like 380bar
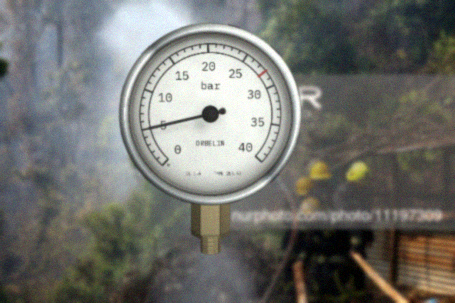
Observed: 5bar
